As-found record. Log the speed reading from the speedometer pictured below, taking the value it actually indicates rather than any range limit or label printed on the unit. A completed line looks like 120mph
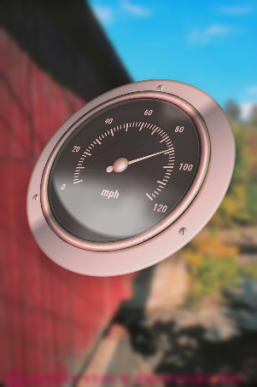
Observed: 90mph
